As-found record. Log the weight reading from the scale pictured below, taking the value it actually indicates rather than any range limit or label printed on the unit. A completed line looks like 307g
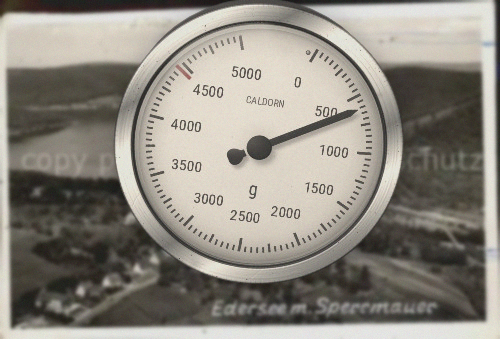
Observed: 600g
